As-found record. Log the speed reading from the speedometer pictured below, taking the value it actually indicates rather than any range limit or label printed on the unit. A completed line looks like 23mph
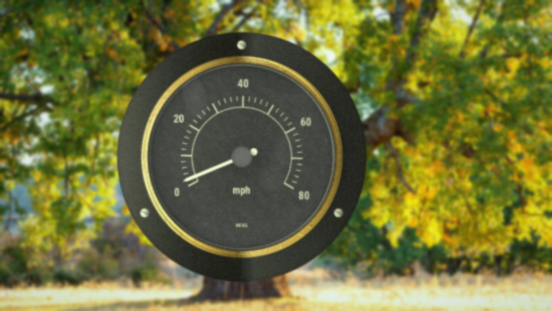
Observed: 2mph
